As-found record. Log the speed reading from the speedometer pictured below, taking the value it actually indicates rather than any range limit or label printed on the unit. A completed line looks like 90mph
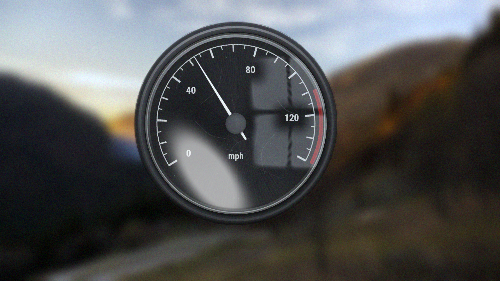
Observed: 52.5mph
